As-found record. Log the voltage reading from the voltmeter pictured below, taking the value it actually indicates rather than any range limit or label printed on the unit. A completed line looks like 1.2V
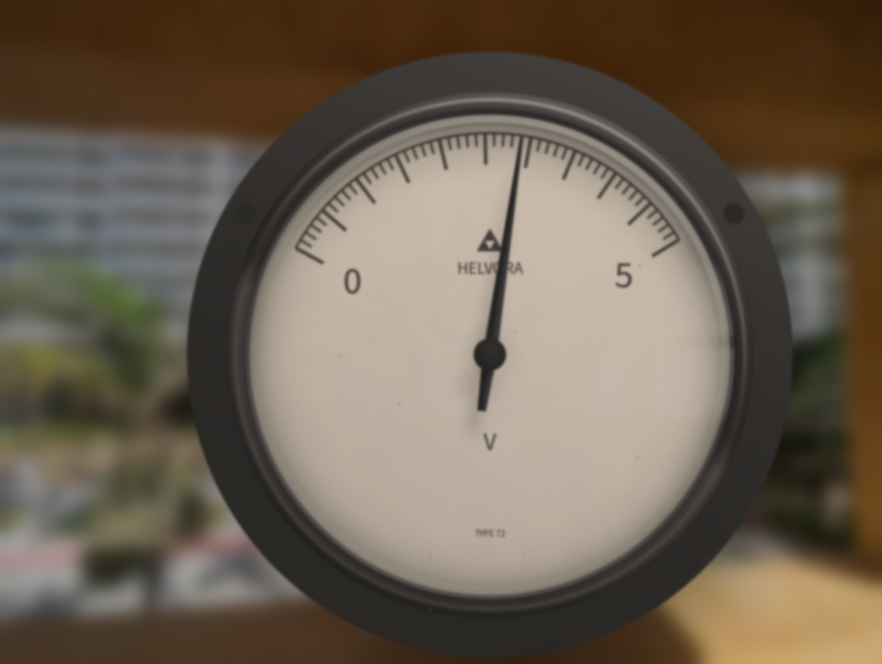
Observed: 2.9V
